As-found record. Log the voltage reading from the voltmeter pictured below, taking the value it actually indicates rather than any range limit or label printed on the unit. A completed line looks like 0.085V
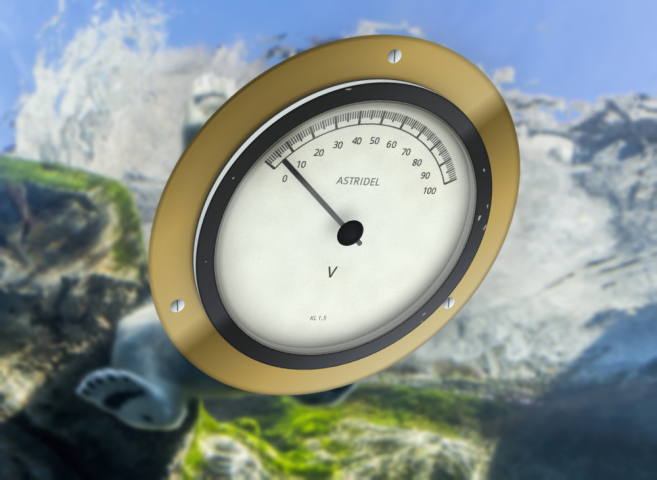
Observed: 5V
